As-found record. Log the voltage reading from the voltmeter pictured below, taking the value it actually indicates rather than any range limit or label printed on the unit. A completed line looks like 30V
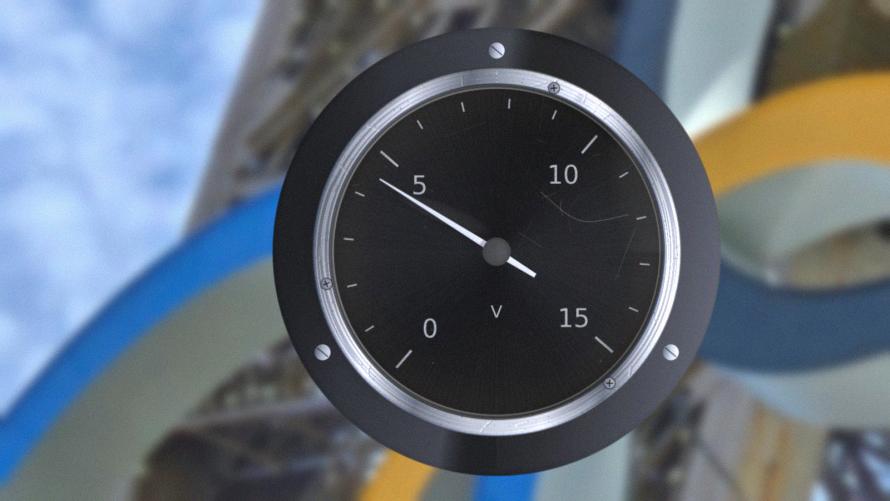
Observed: 4.5V
